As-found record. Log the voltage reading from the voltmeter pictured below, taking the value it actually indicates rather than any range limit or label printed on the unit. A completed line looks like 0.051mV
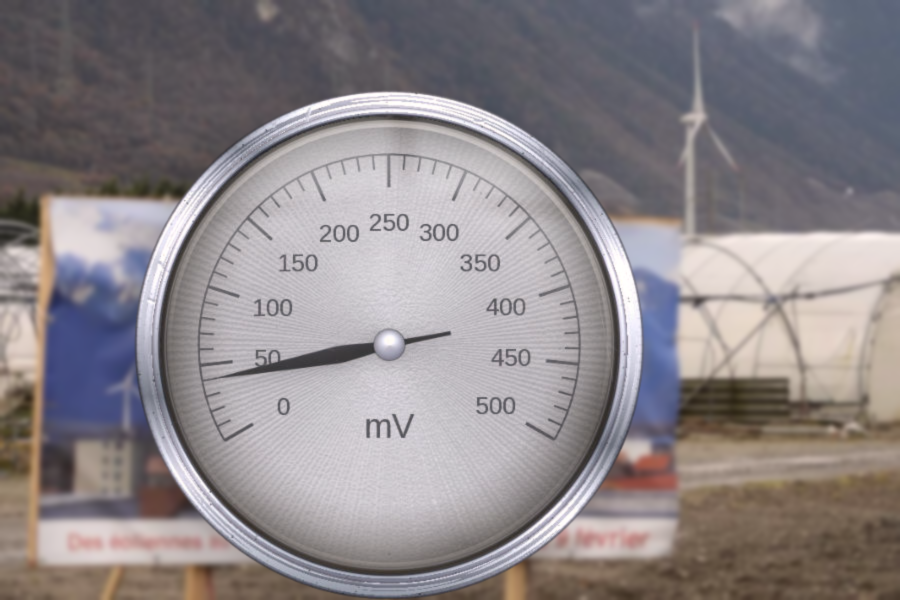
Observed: 40mV
